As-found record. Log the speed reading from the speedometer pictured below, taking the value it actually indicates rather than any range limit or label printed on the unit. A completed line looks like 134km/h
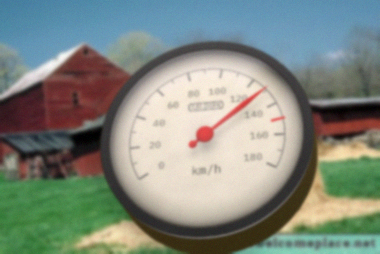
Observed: 130km/h
